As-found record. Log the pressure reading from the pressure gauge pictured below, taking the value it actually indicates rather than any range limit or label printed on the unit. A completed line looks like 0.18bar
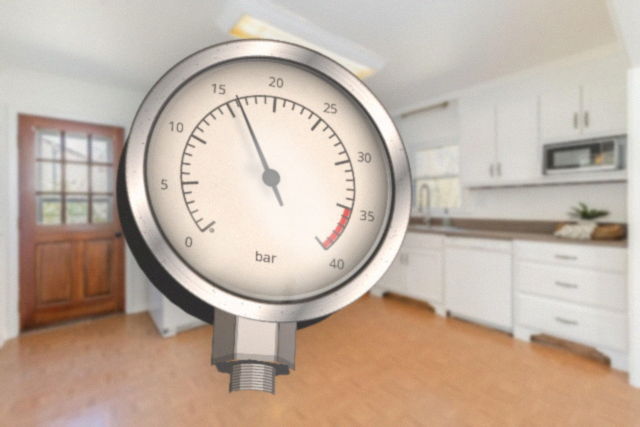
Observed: 16bar
